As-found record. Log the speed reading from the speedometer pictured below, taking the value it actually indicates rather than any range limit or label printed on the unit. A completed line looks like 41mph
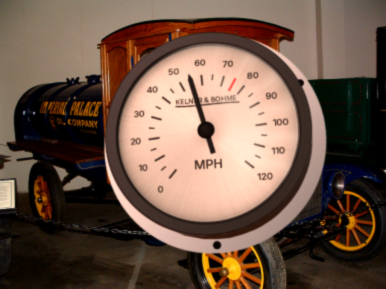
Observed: 55mph
